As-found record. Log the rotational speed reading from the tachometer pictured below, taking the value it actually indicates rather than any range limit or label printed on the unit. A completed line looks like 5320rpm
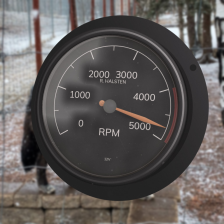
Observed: 4750rpm
